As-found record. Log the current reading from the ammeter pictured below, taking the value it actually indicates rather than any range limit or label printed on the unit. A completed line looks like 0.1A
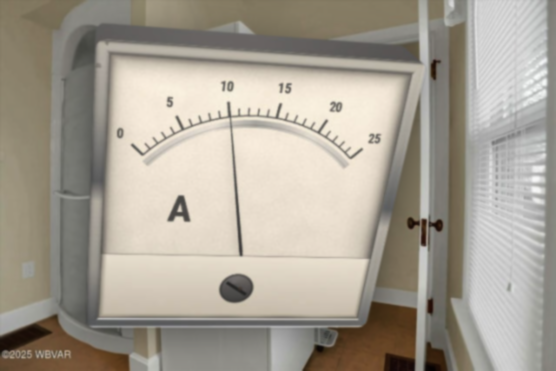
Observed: 10A
